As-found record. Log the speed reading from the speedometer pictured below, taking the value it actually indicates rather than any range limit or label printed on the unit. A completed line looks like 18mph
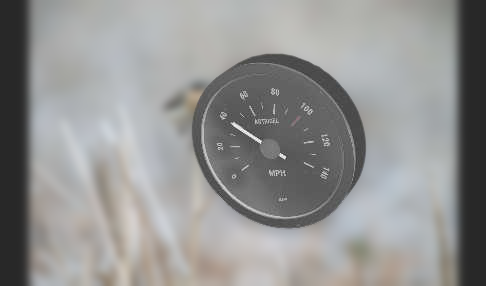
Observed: 40mph
